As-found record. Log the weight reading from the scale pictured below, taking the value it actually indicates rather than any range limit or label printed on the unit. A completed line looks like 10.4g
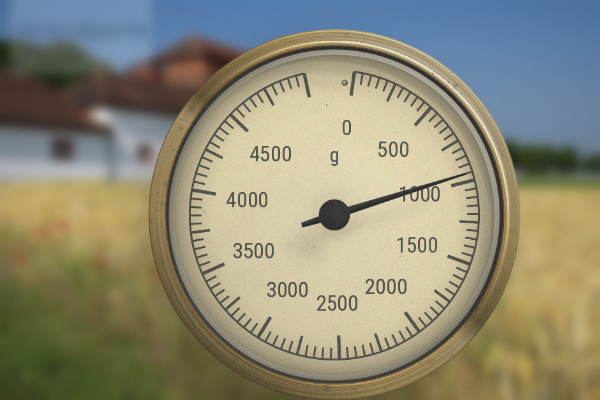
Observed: 950g
